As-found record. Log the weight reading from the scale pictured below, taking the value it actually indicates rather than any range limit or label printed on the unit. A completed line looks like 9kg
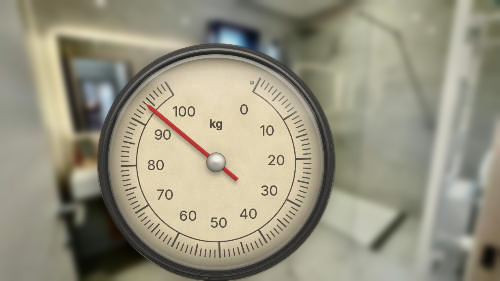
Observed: 94kg
